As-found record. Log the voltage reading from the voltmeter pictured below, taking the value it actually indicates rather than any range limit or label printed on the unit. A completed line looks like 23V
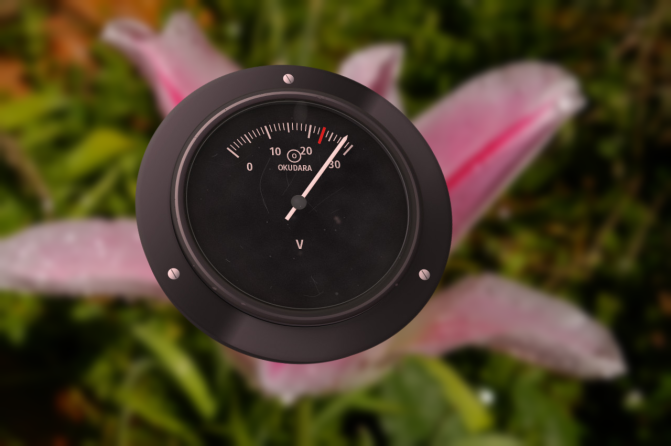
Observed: 28V
